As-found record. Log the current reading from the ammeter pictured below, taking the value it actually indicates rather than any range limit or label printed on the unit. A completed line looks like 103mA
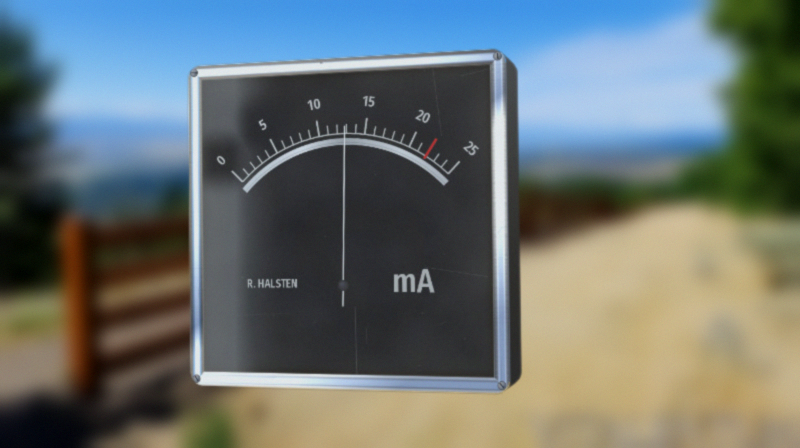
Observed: 13mA
